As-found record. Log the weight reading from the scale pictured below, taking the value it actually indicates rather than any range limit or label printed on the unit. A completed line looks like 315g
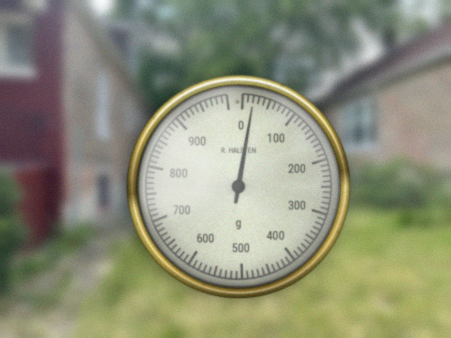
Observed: 20g
